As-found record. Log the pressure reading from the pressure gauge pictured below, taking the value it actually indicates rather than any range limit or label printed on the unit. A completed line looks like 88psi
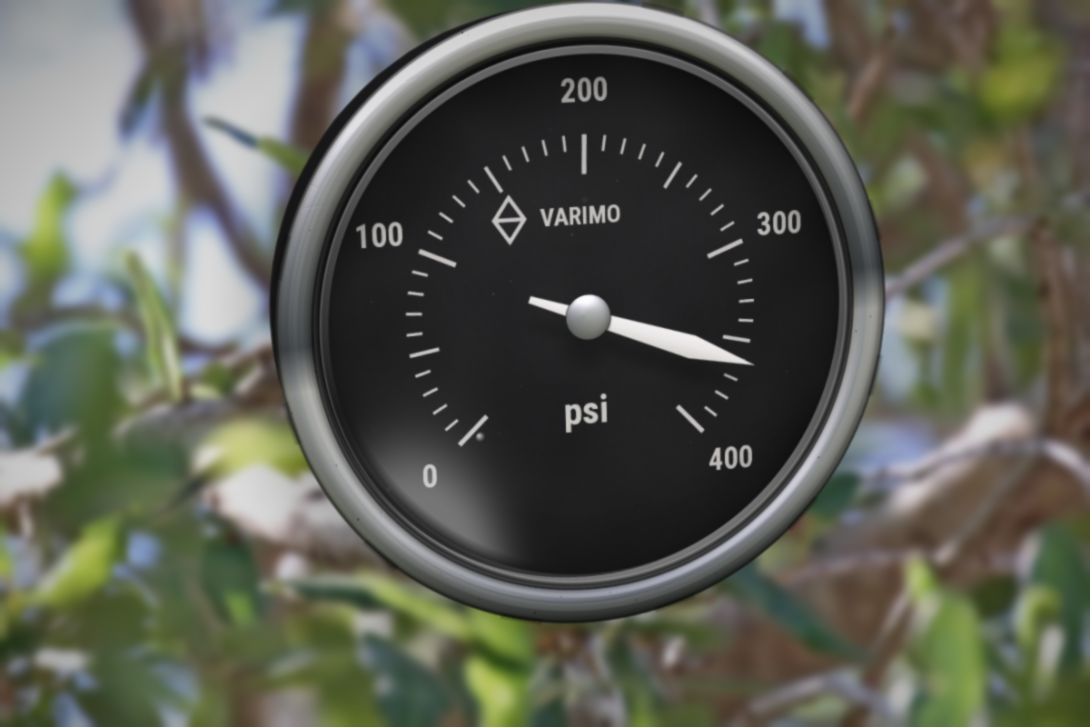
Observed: 360psi
